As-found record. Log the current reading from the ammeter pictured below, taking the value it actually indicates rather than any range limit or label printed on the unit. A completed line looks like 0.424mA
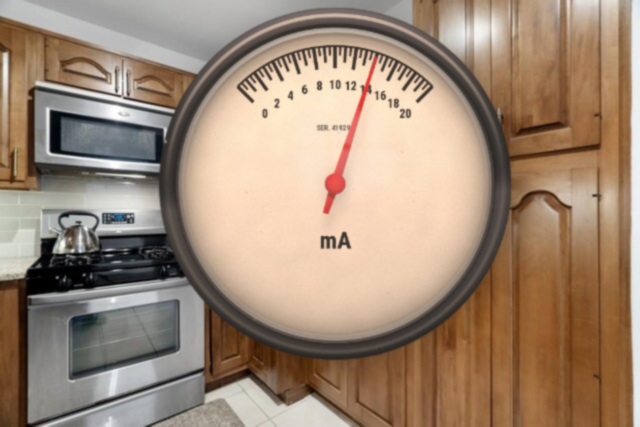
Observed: 14mA
